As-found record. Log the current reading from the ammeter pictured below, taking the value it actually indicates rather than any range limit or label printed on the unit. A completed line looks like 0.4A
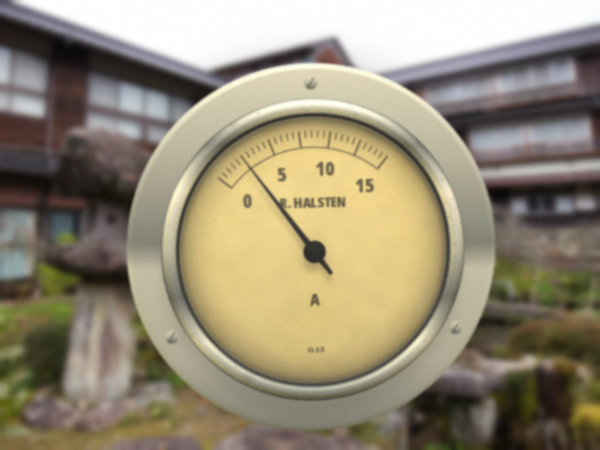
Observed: 2.5A
